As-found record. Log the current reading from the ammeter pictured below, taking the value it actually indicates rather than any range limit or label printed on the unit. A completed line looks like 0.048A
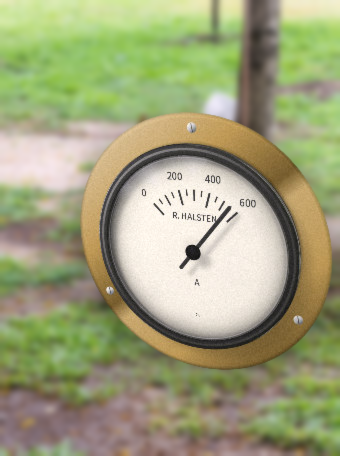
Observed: 550A
